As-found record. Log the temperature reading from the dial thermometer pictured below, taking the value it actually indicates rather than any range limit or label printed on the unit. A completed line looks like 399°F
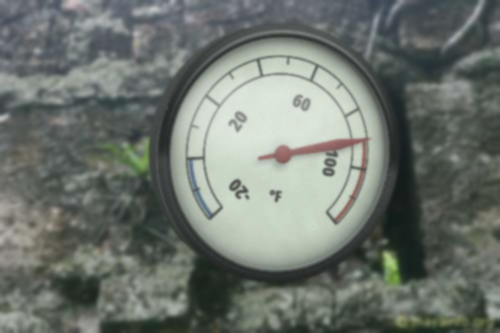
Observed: 90°F
